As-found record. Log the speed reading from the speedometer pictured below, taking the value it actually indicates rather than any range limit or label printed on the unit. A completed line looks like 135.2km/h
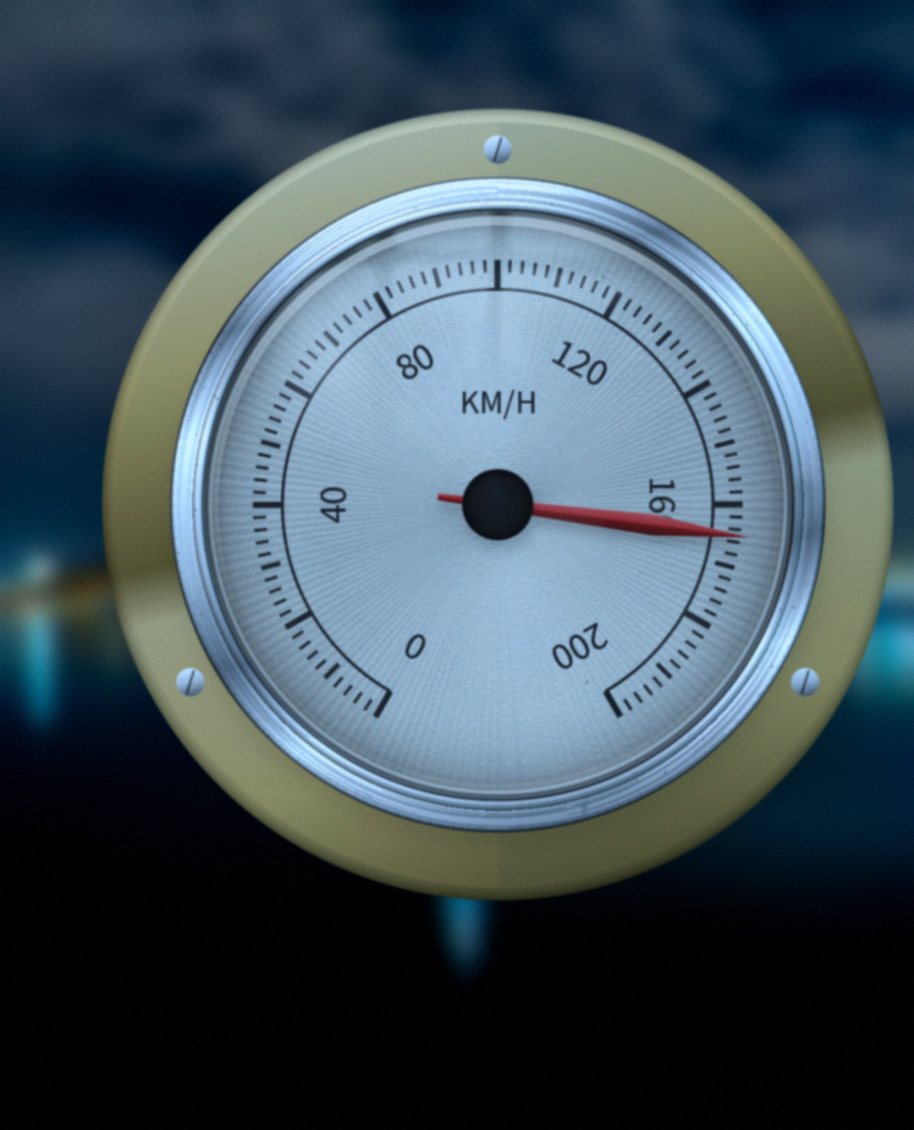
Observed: 165km/h
